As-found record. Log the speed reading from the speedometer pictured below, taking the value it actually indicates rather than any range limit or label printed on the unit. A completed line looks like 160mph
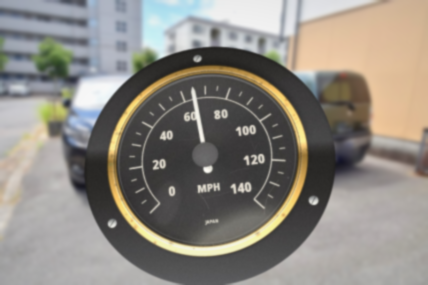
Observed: 65mph
